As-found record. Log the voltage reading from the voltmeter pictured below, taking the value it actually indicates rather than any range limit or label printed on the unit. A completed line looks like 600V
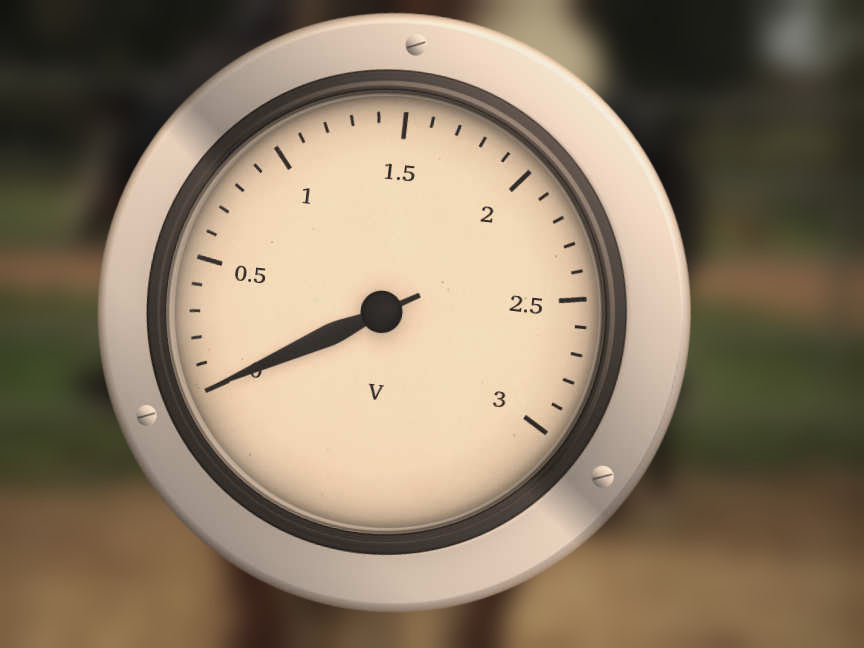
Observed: 0V
